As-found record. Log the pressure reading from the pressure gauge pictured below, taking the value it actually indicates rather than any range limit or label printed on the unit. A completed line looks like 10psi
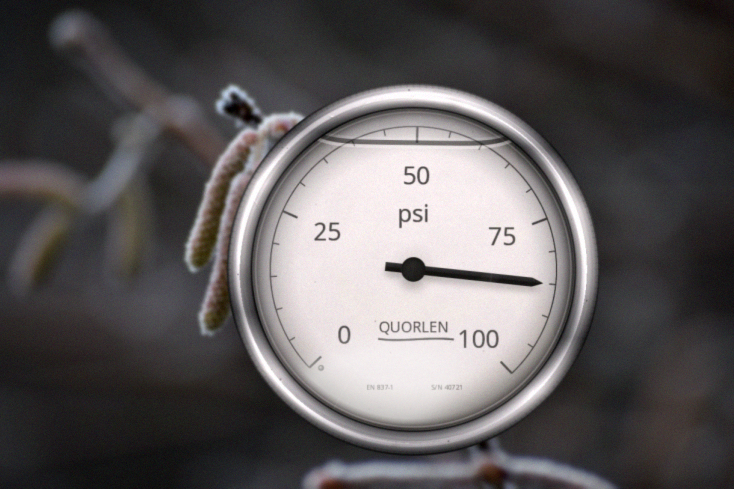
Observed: 85psi
